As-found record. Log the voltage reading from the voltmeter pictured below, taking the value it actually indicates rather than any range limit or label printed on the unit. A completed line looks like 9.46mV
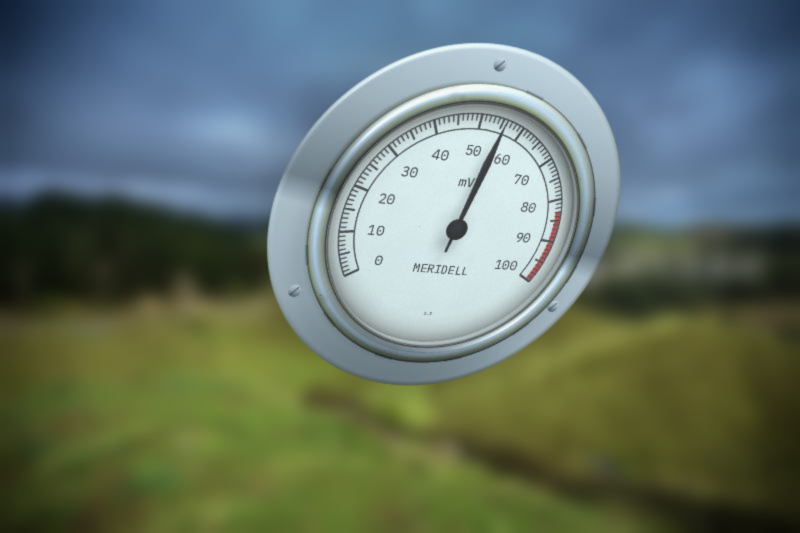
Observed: 55mV
